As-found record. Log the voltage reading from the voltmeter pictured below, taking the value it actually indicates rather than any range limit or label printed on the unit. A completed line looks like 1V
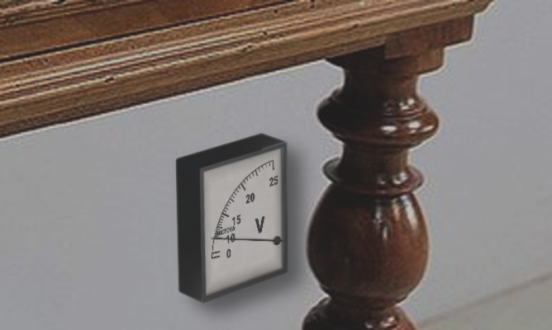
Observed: 10V
